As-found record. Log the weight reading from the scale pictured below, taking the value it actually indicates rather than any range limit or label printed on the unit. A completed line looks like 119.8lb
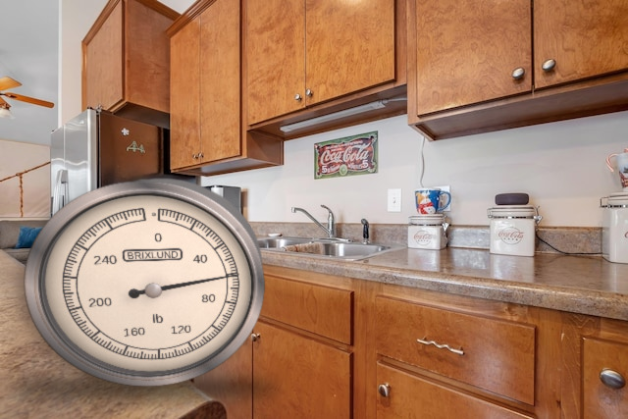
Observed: 60lb
